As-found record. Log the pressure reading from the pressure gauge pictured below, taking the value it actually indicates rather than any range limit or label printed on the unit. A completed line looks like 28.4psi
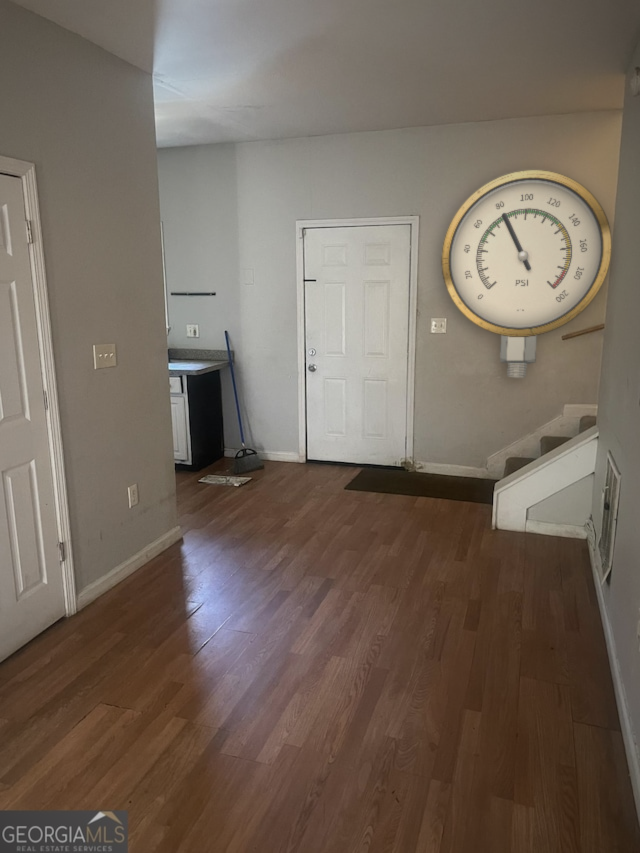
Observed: 80psi
